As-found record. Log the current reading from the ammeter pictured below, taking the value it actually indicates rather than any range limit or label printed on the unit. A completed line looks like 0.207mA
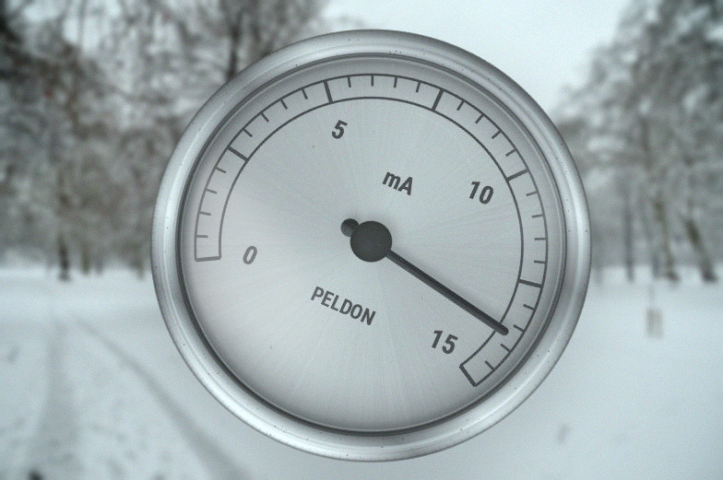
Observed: 13.75mA
